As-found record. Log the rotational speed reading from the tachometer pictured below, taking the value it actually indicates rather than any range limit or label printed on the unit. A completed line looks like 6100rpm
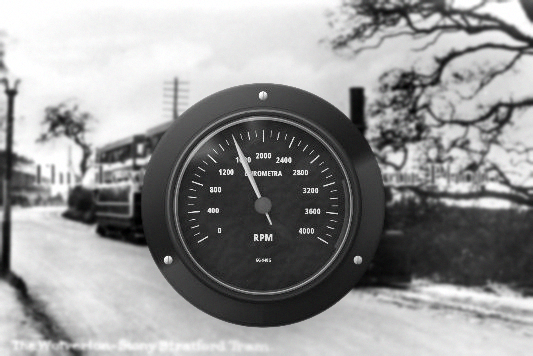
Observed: 1600rpm
